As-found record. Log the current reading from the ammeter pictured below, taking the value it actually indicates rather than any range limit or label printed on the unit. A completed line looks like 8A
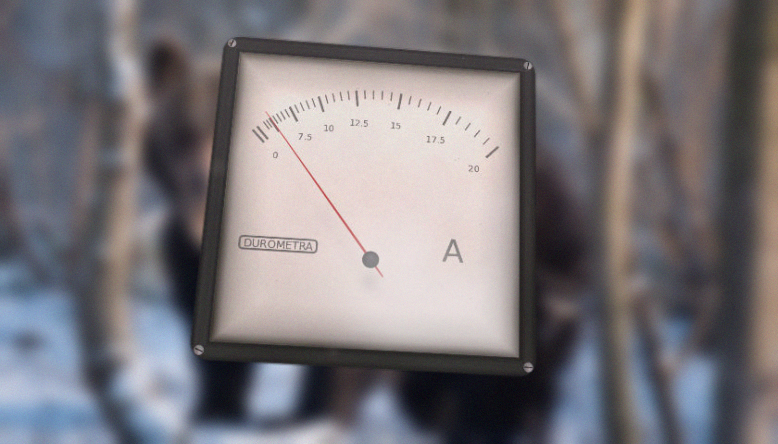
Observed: 5A
